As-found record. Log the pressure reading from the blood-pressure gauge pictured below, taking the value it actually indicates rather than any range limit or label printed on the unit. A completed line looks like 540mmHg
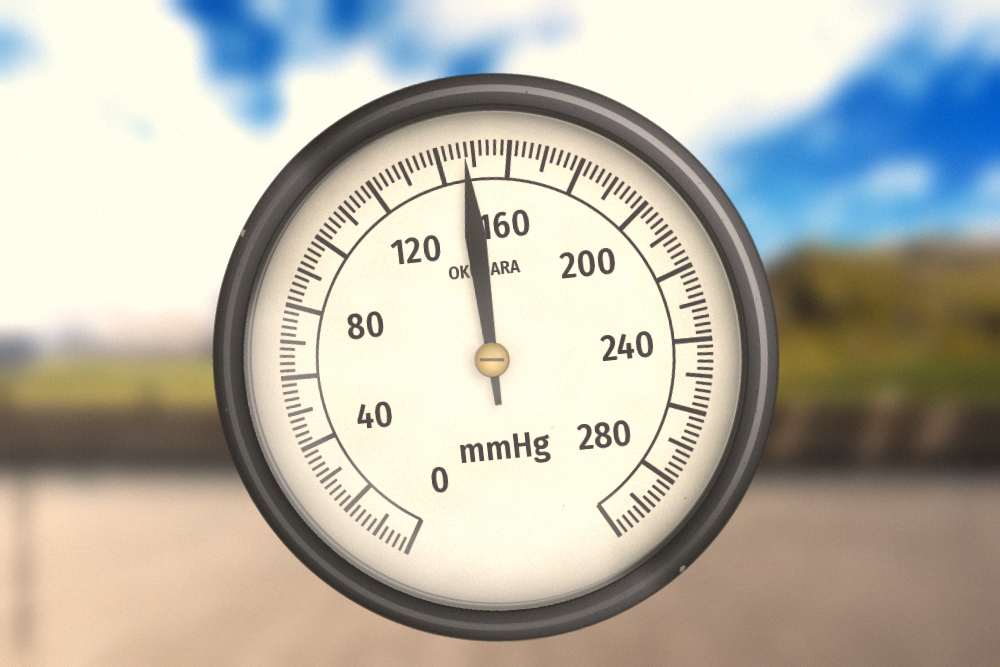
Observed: 148mmHg
